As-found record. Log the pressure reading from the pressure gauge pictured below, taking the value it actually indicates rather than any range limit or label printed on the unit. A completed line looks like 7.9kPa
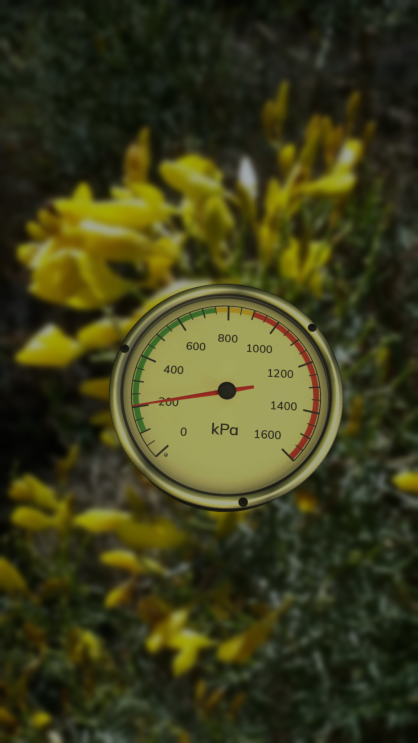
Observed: 200kPa
